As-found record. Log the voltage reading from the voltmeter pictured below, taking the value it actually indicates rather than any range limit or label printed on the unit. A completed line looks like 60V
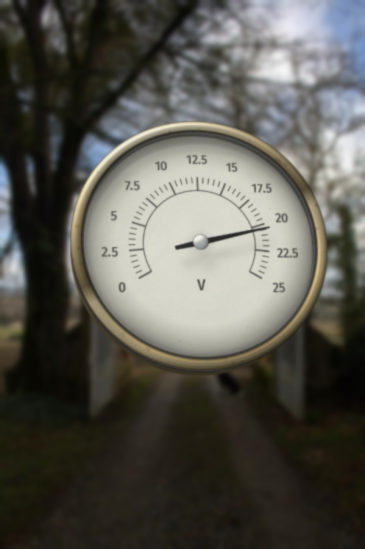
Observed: 20.5V
